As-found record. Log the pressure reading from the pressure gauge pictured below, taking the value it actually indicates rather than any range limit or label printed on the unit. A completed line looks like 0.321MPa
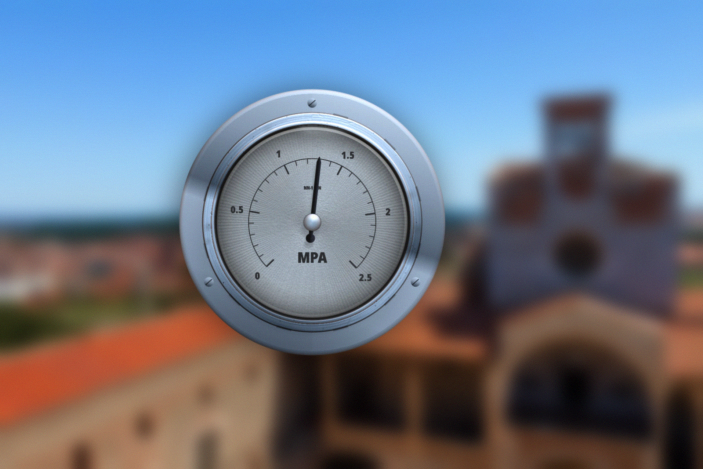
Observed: 1.3MPa
